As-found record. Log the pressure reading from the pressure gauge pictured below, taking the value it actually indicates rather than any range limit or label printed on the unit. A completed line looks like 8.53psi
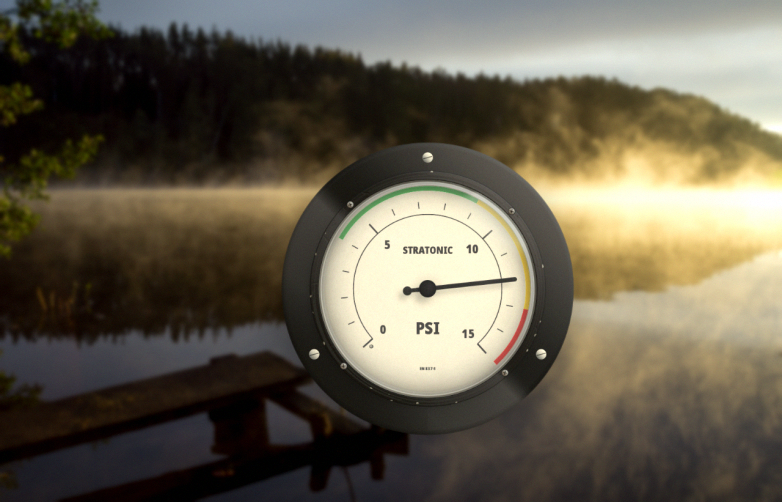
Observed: 12psi
